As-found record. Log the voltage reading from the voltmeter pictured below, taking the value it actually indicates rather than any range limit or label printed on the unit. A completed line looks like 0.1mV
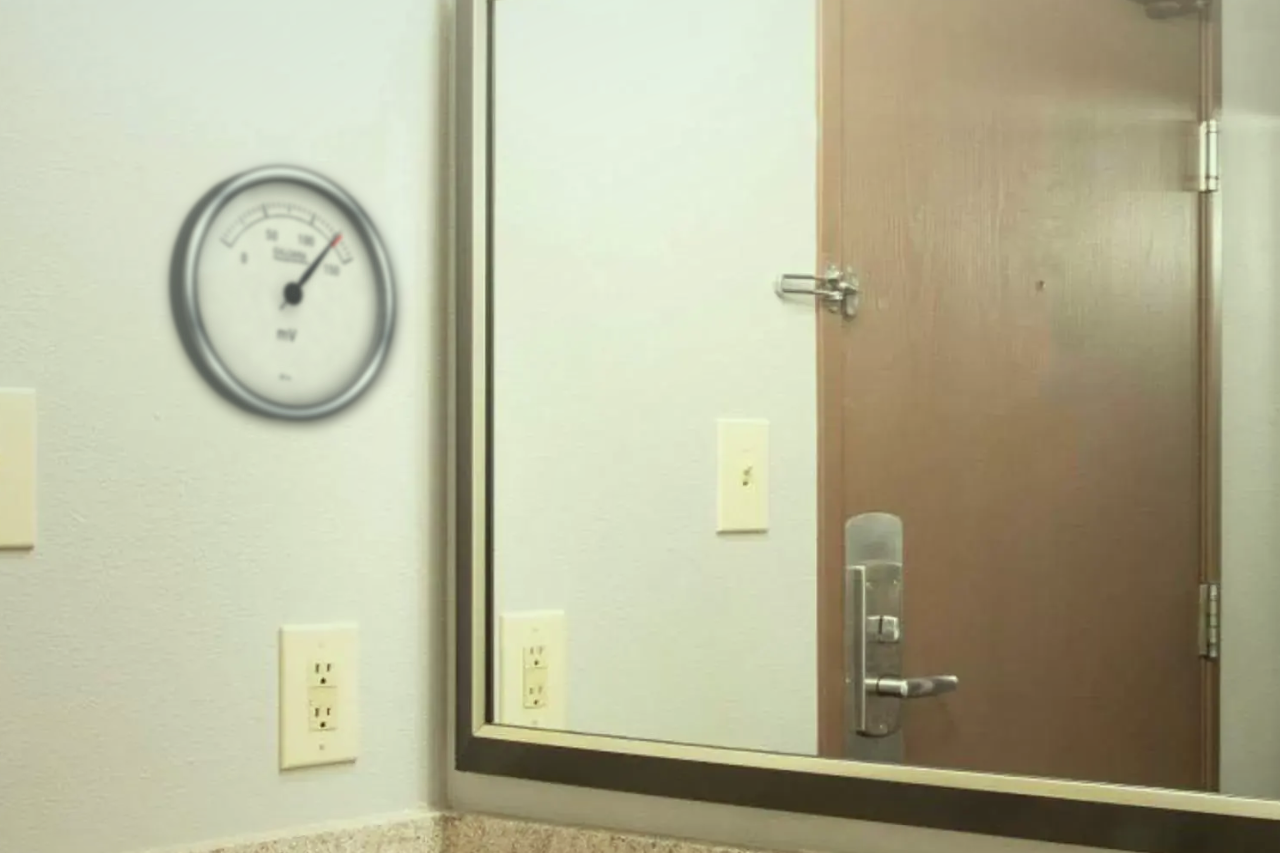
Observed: 125mV
